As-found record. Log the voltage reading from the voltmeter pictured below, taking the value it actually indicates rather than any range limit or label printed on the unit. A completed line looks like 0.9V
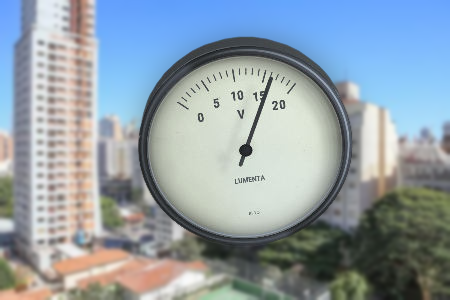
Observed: 16V
